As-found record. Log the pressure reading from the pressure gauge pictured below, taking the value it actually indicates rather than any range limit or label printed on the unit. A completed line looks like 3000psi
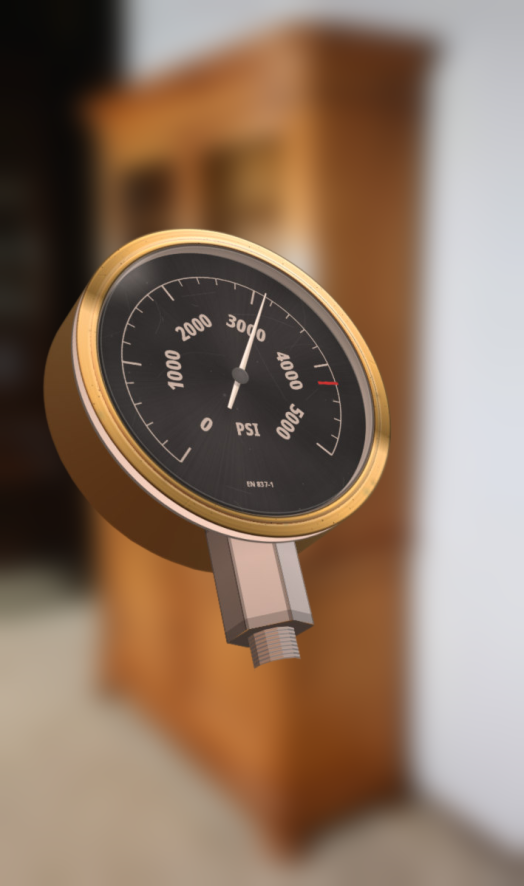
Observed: 3100psi
